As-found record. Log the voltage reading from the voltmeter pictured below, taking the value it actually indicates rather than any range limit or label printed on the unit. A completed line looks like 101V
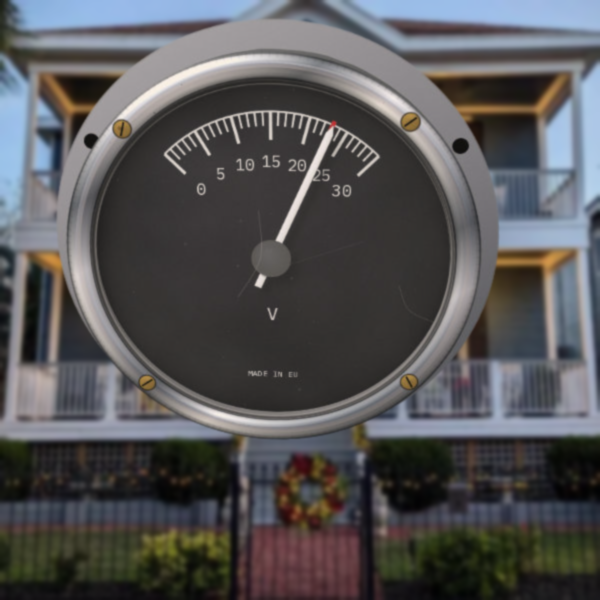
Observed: 23V
